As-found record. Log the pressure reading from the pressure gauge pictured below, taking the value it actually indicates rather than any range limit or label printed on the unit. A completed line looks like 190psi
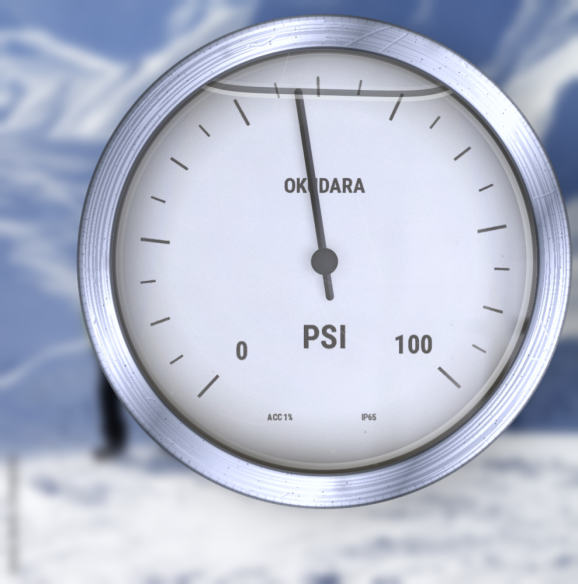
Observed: 47.5psi
